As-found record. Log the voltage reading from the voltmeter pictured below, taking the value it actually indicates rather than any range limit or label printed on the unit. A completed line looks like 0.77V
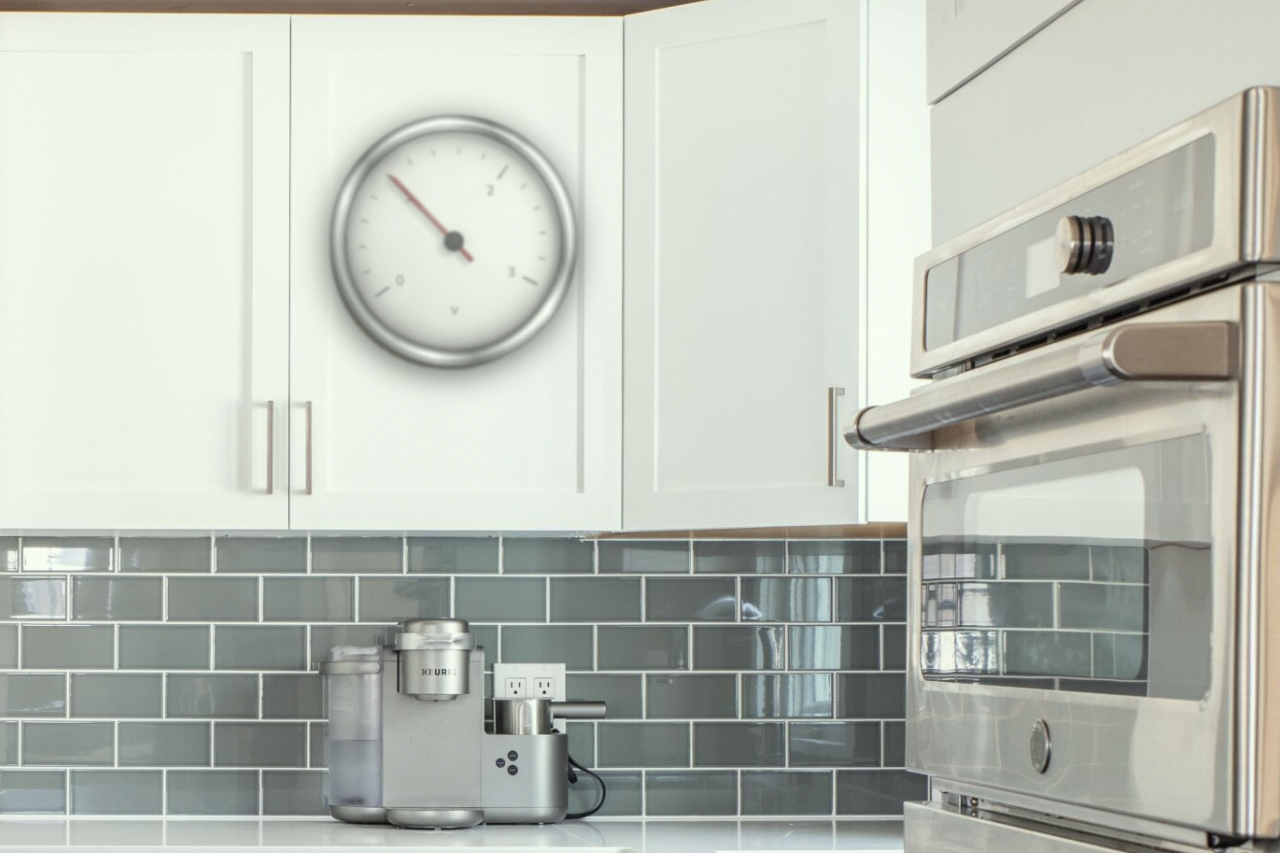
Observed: 1V
